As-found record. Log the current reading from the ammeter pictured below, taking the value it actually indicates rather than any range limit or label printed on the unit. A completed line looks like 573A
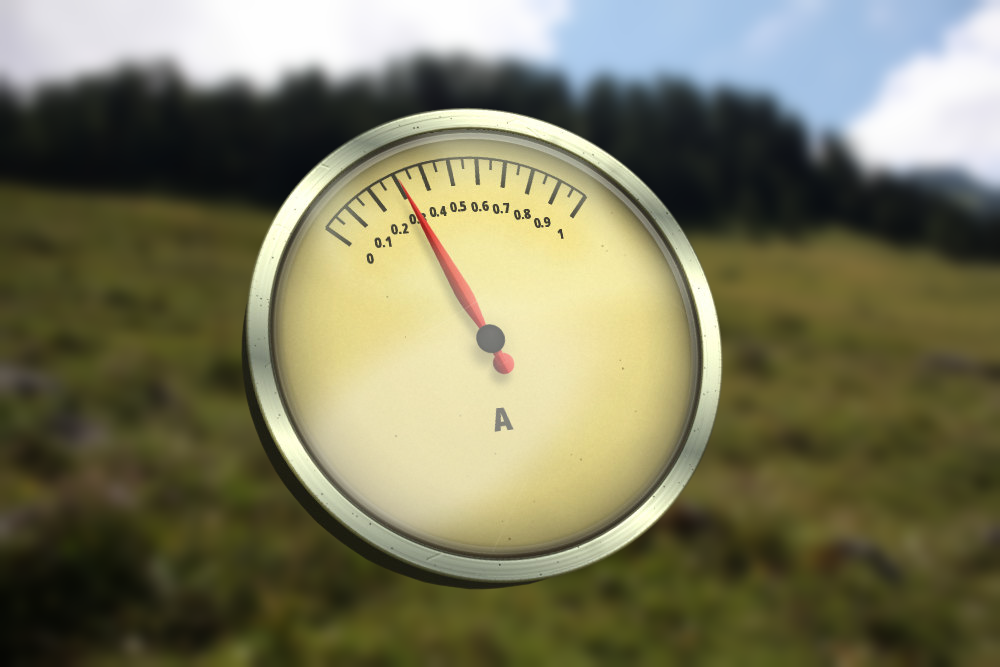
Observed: 0.3A
